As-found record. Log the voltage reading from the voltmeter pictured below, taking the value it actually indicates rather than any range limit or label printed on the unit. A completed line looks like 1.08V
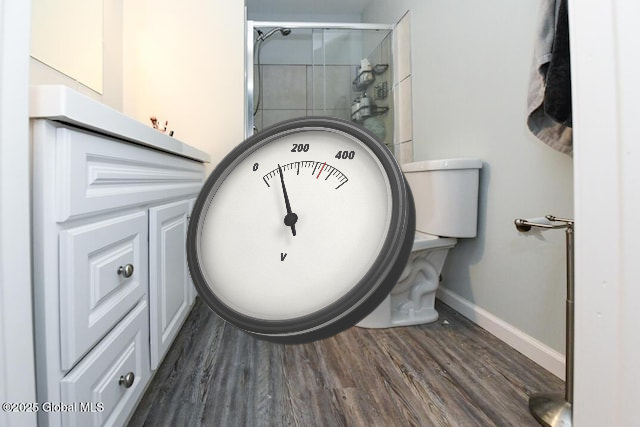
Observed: 100V
